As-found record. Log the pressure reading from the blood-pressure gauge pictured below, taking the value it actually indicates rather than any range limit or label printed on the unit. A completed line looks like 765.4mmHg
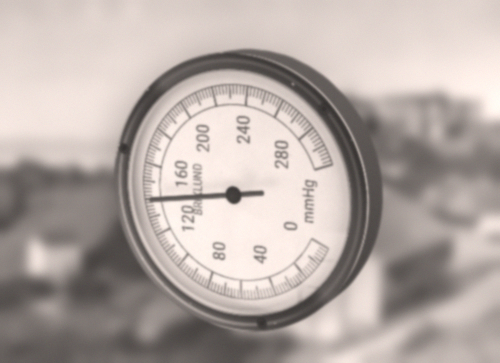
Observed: 140mmHg
